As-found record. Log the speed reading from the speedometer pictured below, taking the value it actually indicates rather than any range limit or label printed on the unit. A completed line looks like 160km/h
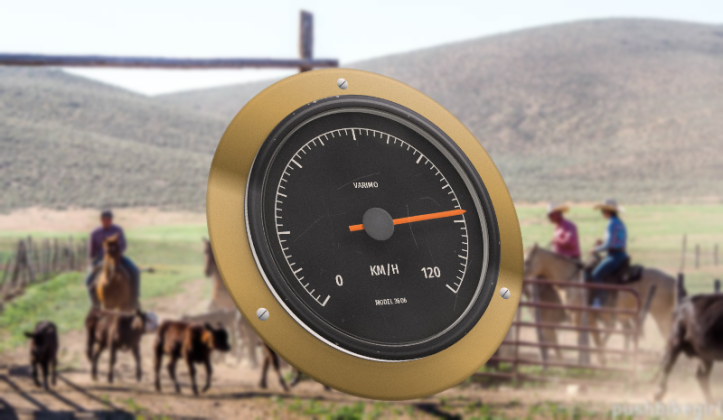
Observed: 98km/h
